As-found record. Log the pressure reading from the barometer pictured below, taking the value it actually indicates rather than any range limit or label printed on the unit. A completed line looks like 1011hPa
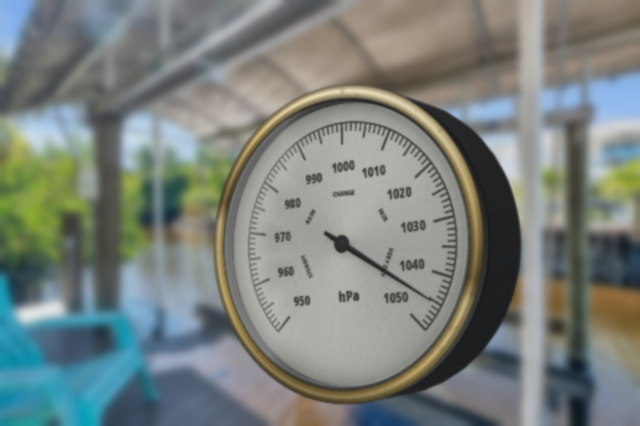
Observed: 1045hPa
